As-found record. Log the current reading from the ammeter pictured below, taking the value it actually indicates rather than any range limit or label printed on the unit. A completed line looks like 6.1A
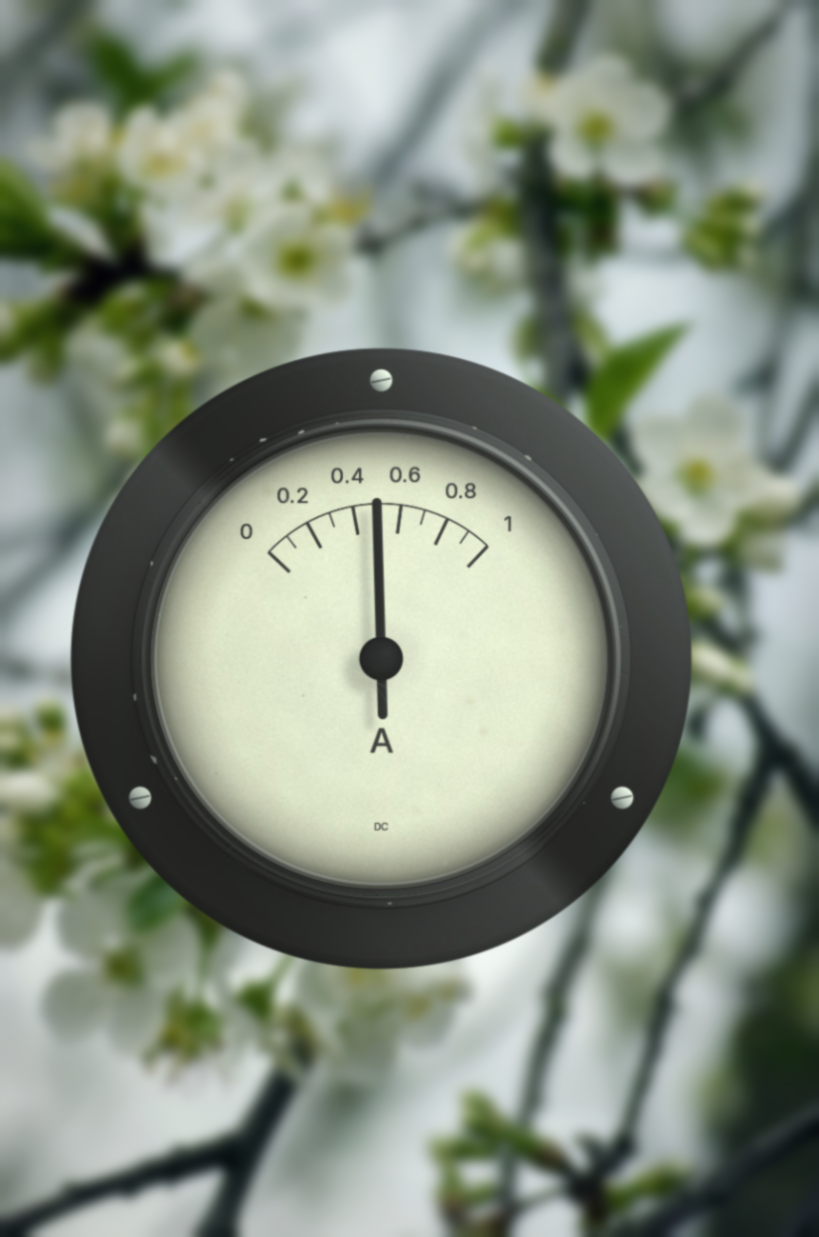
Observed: 0.5A
